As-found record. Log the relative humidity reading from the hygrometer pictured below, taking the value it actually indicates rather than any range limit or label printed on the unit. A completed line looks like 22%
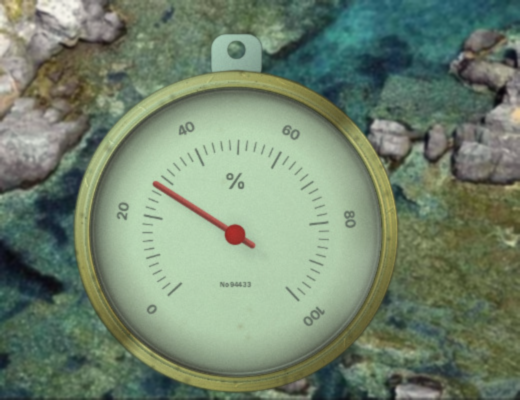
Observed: 28%
